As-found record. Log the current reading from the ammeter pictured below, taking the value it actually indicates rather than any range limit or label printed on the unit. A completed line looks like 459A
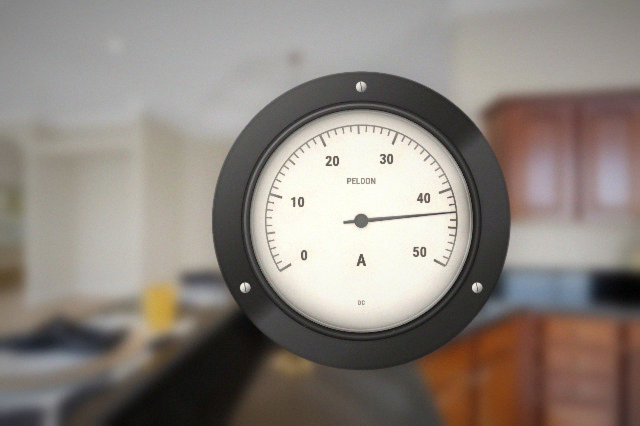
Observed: 43A
